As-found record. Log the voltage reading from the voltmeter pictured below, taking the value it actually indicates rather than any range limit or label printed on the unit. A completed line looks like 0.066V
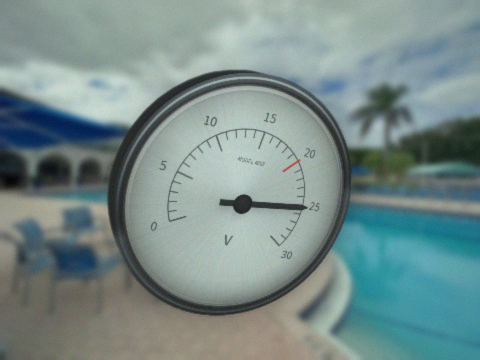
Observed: 25V
